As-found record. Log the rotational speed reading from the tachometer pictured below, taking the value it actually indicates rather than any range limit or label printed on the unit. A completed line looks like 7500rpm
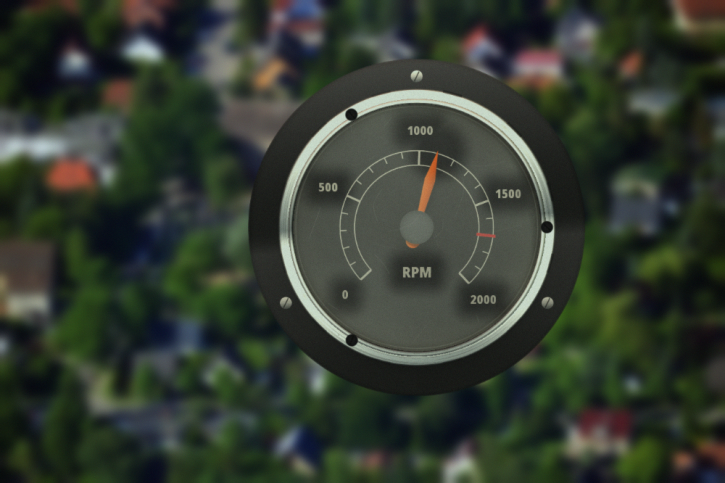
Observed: 1100rpm
